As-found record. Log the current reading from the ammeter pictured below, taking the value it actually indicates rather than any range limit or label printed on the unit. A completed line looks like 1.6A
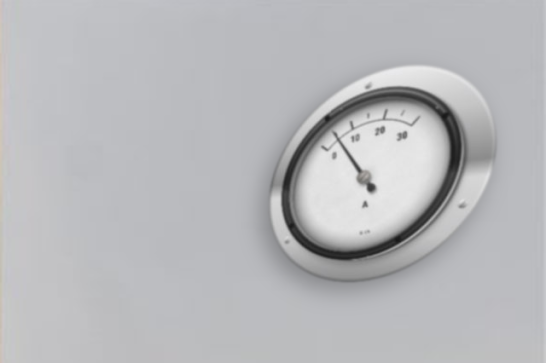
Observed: 5A
